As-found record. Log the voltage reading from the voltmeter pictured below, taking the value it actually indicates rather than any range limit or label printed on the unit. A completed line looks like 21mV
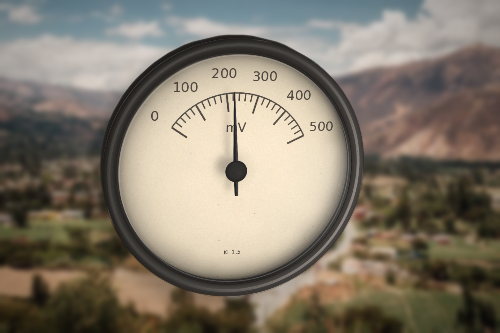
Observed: 220mV
